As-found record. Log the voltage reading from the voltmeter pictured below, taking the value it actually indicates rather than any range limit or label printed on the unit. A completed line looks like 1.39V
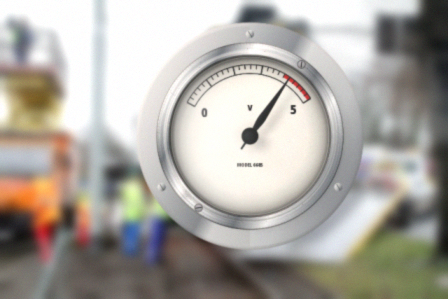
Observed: 4V
